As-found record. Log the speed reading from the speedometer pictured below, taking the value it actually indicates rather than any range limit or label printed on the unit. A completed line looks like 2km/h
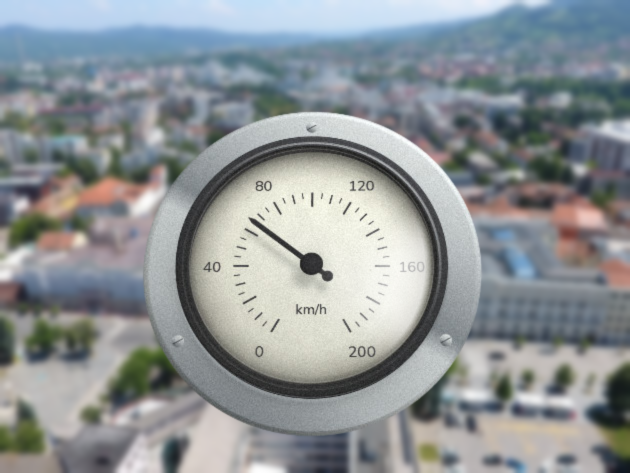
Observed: 65km/h
